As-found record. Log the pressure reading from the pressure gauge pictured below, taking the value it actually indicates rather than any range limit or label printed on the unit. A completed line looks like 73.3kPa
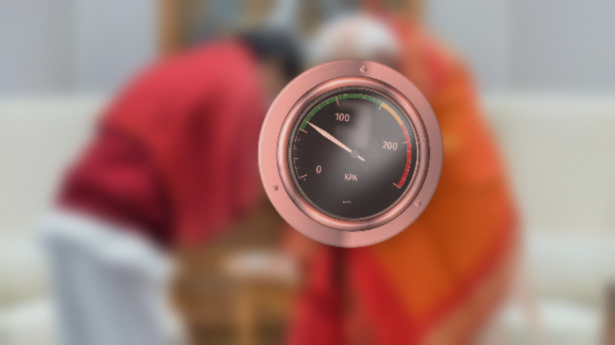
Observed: 60kPa
